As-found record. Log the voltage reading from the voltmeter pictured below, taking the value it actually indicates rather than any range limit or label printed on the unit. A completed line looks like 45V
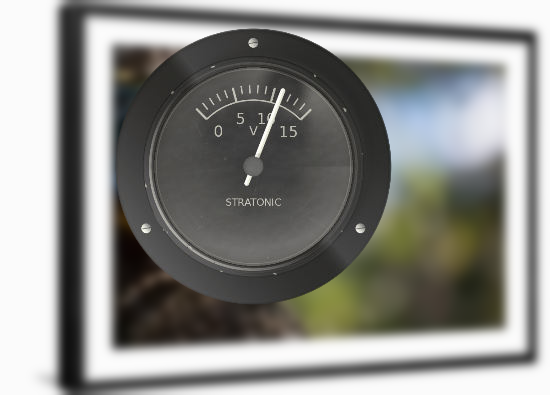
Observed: 11V
